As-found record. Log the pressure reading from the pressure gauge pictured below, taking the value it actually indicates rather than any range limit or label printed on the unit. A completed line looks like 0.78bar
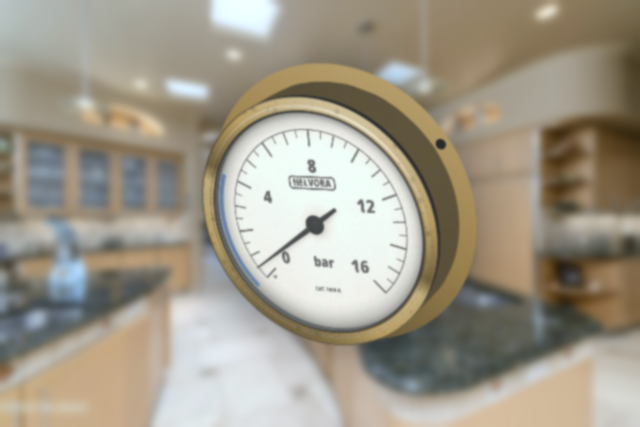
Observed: 0.5bar
